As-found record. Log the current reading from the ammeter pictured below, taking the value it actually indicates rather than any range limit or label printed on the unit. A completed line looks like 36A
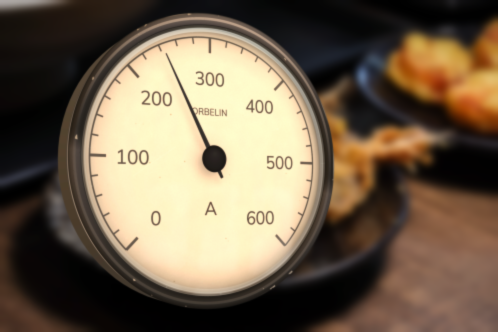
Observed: 240A
